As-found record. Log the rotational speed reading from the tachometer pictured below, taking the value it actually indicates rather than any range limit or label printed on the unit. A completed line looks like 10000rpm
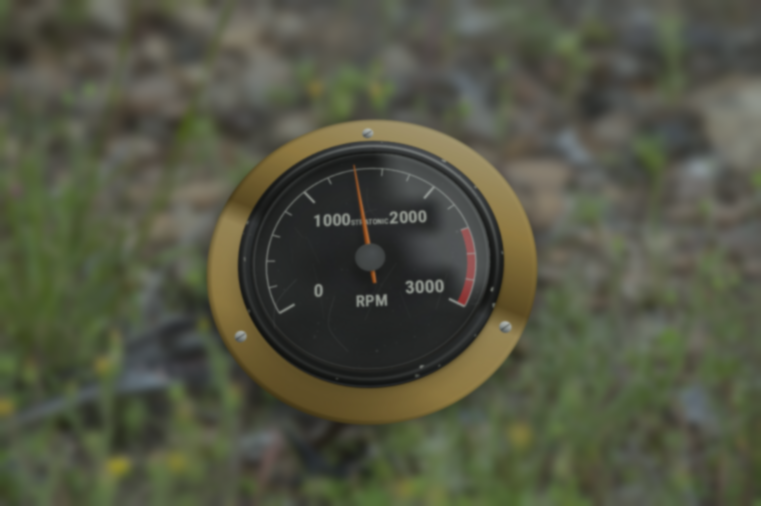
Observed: 1400rpm
